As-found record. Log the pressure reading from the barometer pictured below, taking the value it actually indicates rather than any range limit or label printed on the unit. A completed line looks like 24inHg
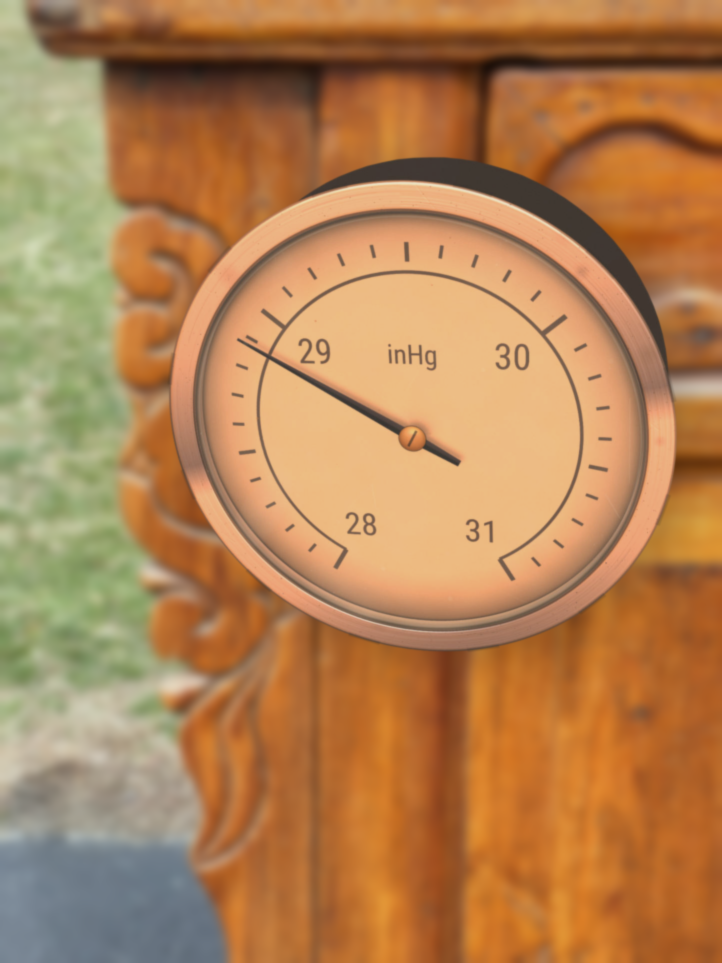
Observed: 28.9inHg
